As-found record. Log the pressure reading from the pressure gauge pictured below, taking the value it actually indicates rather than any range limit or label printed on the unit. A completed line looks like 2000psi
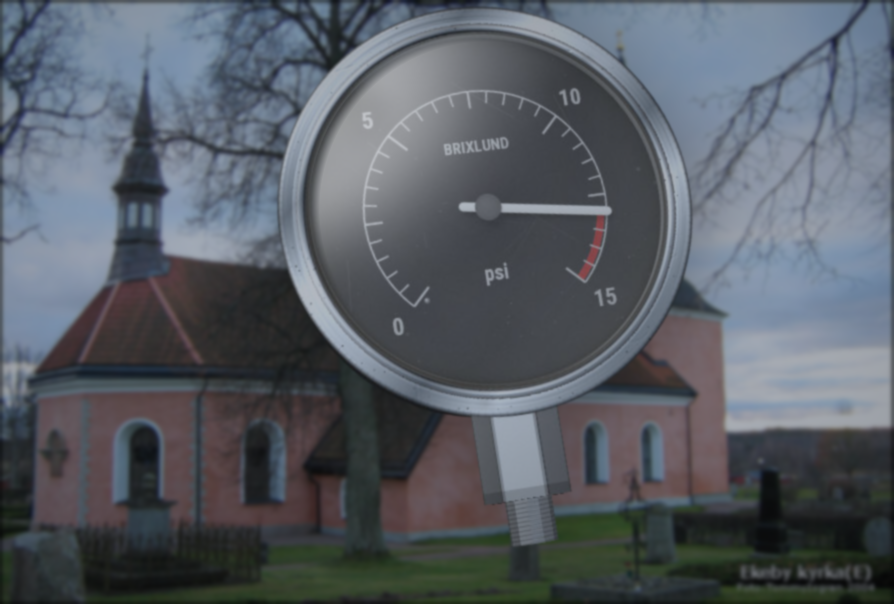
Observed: 13psi
